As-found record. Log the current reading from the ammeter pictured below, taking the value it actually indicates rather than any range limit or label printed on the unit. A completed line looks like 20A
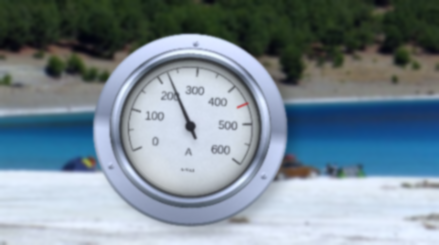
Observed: 225A
